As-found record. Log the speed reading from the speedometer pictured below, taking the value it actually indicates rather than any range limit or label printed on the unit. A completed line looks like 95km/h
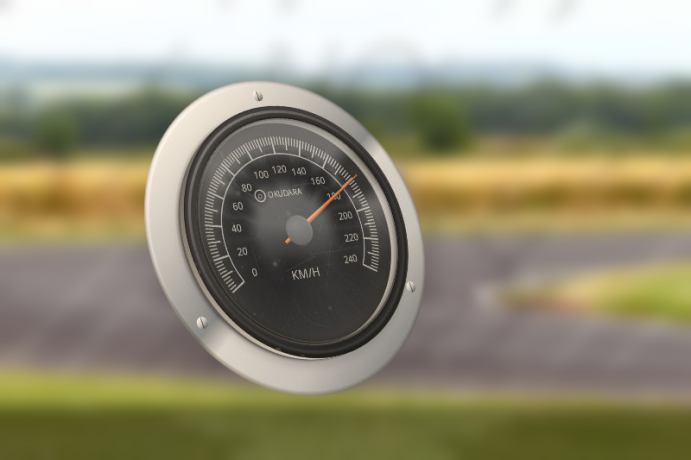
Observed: 180km/h
